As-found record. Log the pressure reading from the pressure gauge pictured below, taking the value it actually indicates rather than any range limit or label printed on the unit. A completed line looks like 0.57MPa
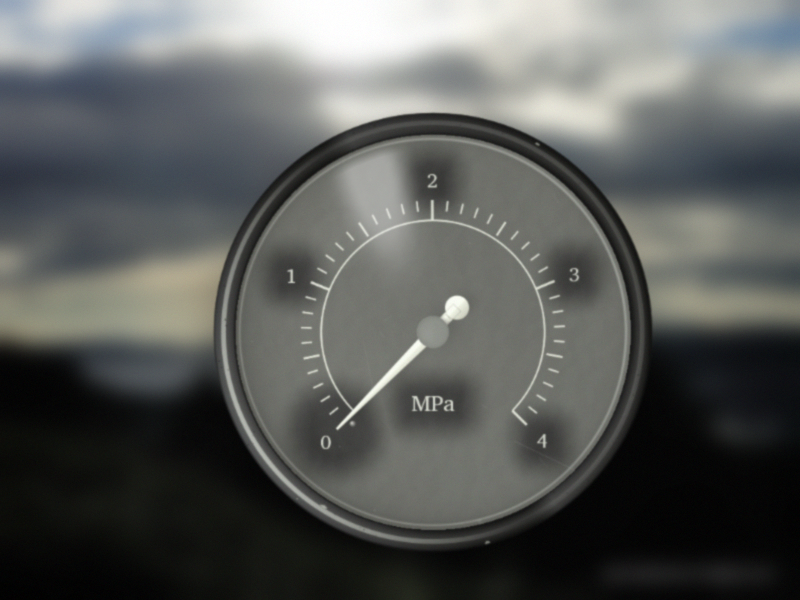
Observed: 0MPa
